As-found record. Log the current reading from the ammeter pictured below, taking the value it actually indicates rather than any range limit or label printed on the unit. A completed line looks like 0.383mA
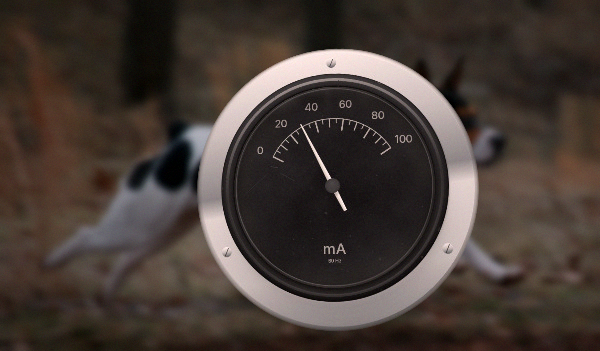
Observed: 30mA
